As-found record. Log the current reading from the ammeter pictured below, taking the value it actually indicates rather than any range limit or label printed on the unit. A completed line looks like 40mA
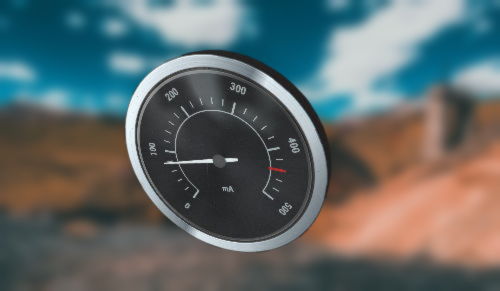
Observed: 80mA
